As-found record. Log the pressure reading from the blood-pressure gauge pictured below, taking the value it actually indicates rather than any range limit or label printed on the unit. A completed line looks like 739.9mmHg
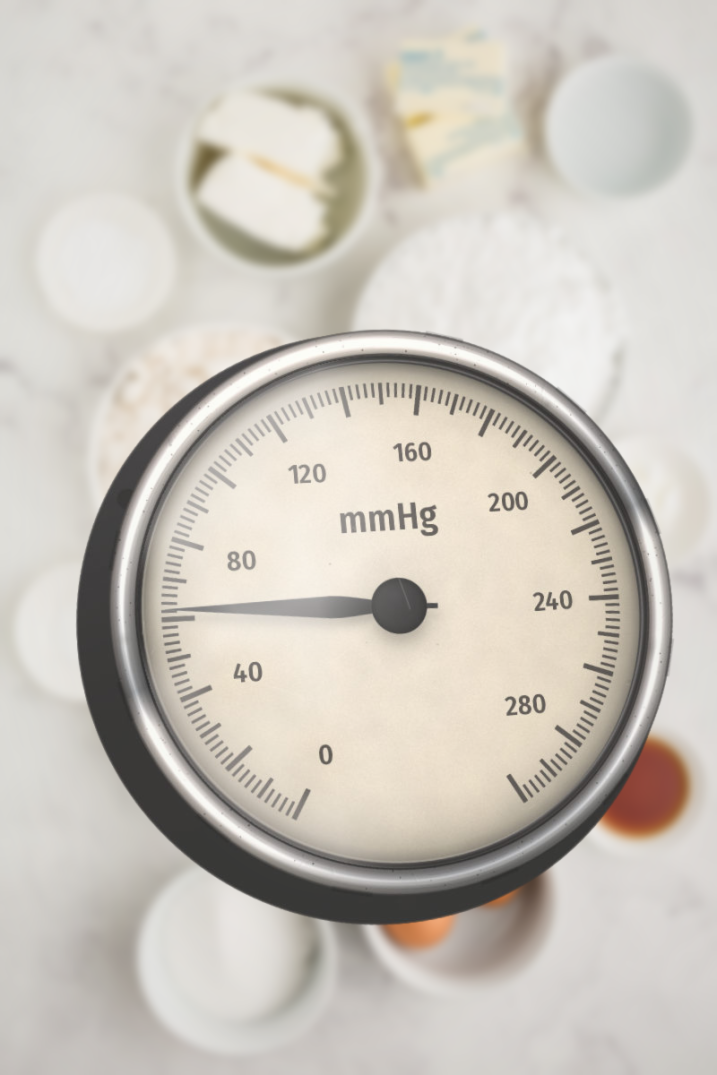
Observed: 62mmHg
